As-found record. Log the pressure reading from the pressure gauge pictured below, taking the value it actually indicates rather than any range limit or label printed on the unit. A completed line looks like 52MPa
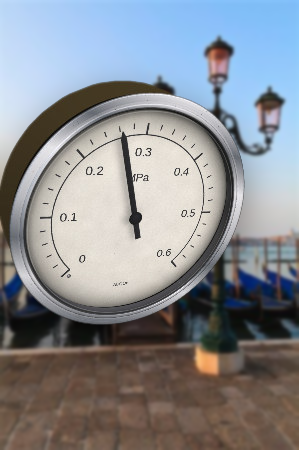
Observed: 0.26MPa
